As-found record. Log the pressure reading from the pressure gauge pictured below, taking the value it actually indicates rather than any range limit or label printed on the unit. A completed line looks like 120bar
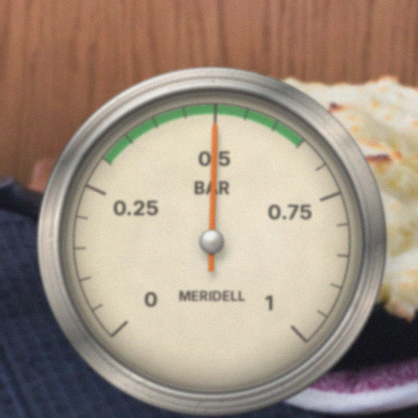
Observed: 0.5bar
